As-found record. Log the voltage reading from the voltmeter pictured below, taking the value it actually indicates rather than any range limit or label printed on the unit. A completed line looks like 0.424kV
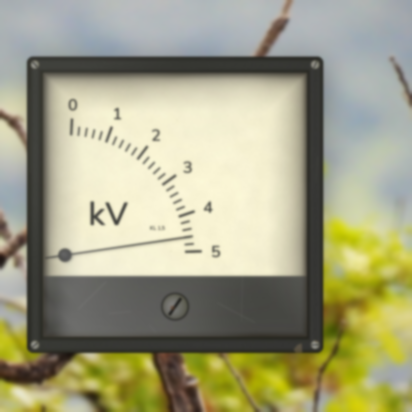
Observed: 4.6kV
